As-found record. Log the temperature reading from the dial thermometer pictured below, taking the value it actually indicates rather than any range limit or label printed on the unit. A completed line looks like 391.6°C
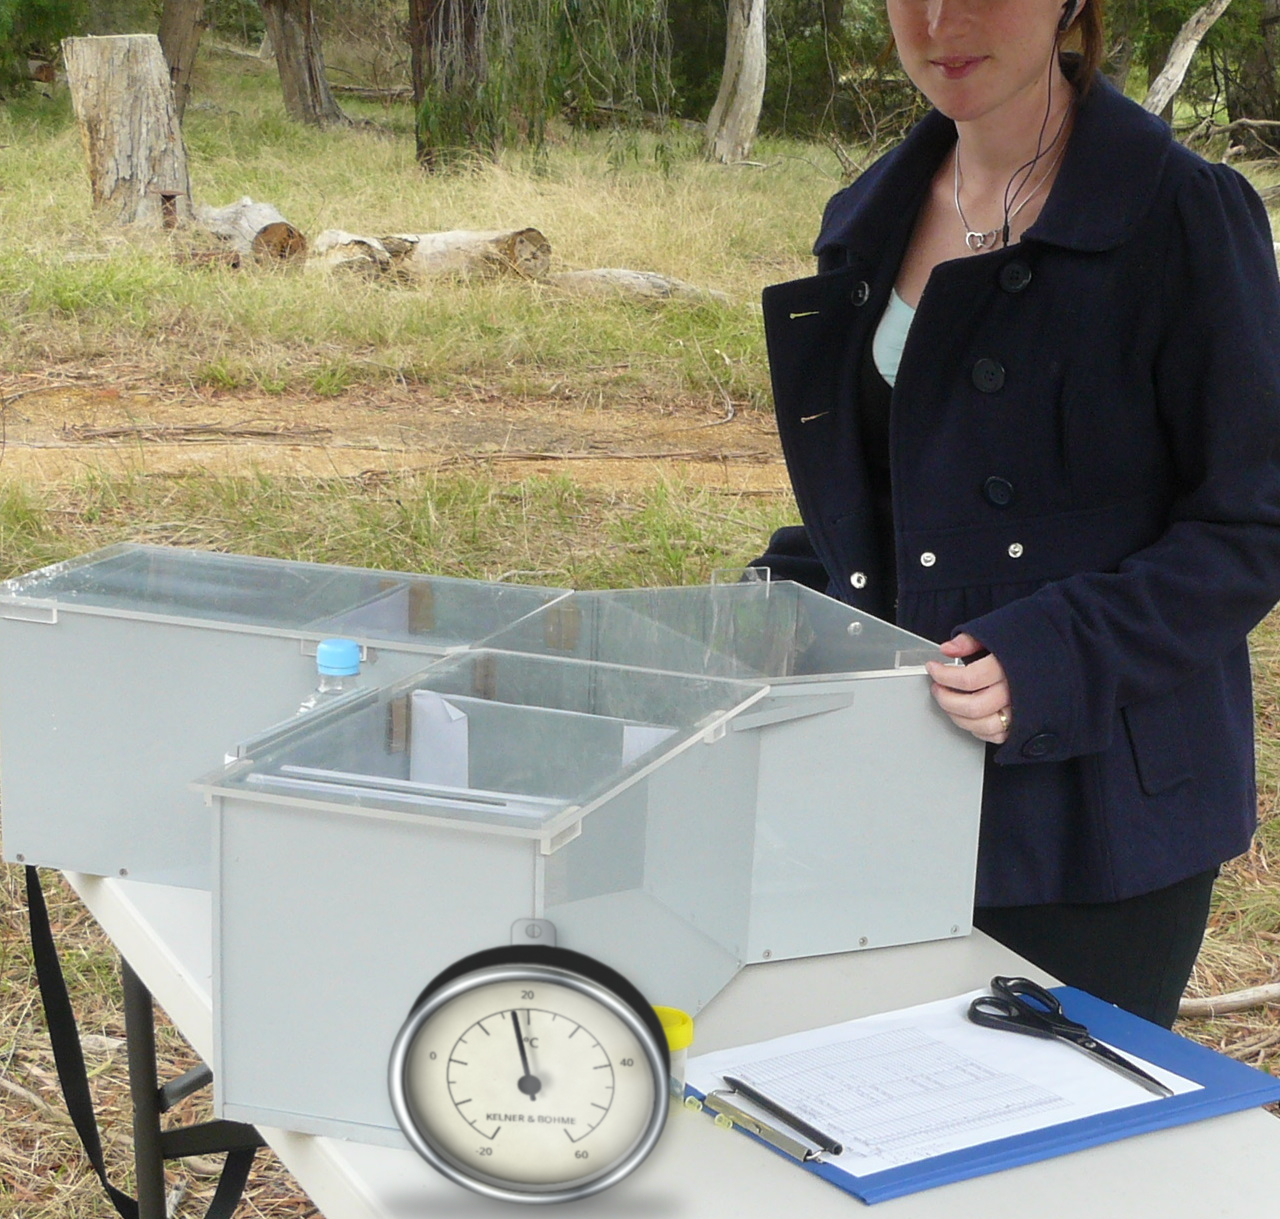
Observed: 17.5°C
